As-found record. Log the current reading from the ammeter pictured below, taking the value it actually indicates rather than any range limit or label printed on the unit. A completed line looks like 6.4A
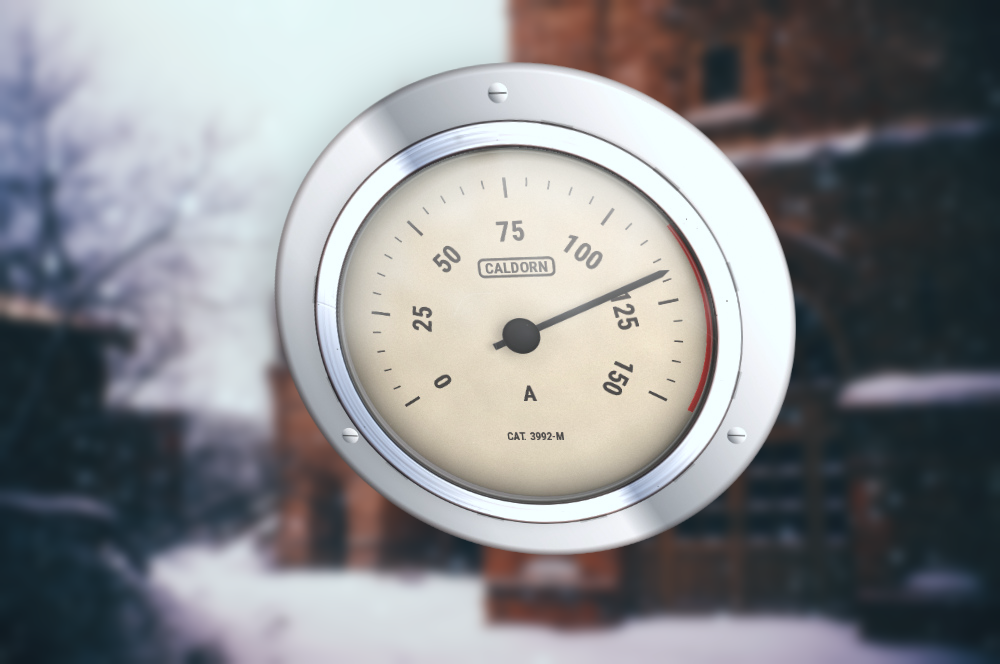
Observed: 117.5A
